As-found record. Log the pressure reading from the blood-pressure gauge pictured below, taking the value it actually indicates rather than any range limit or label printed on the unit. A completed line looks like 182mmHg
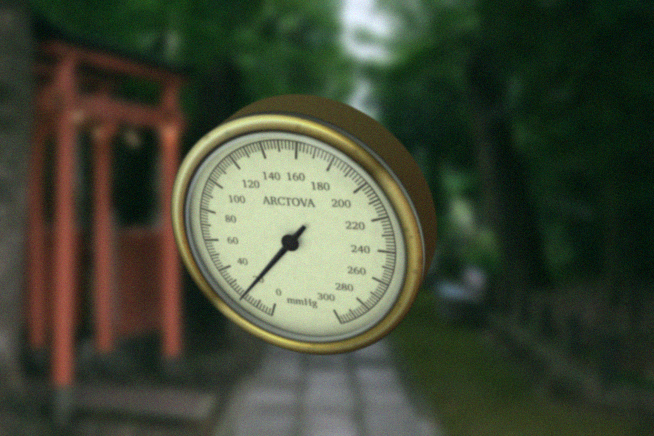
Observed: 20mmHg
